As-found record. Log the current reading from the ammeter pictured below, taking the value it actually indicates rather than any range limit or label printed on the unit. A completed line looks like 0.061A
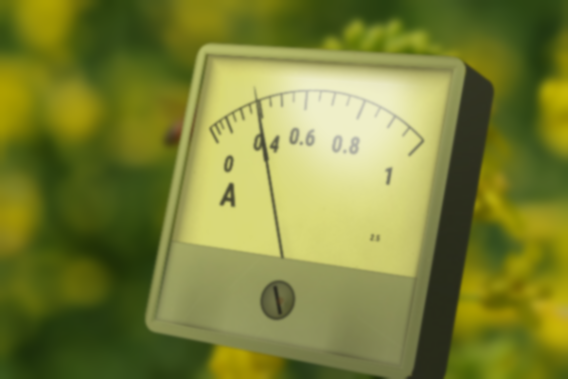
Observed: 0.4A
